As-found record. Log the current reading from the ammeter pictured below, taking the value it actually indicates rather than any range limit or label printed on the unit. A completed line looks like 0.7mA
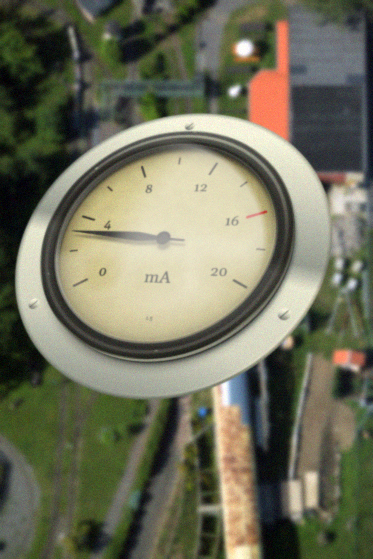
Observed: 3mA
